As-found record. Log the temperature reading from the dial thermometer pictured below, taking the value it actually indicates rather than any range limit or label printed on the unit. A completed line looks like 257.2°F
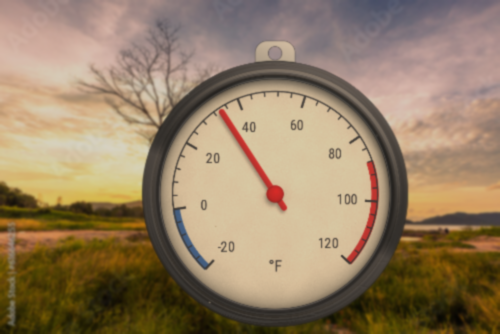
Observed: 34°F
